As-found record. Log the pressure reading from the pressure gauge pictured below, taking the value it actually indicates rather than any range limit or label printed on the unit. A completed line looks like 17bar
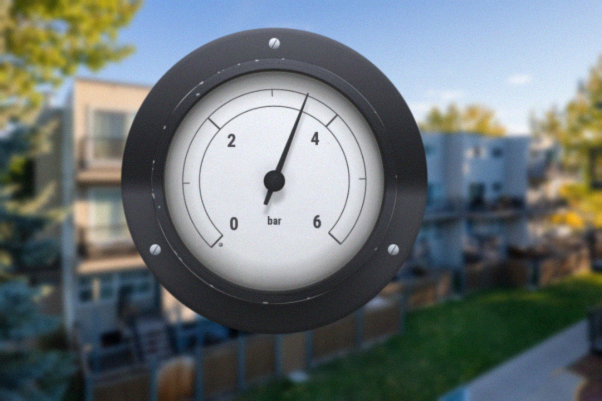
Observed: 3.5bar
